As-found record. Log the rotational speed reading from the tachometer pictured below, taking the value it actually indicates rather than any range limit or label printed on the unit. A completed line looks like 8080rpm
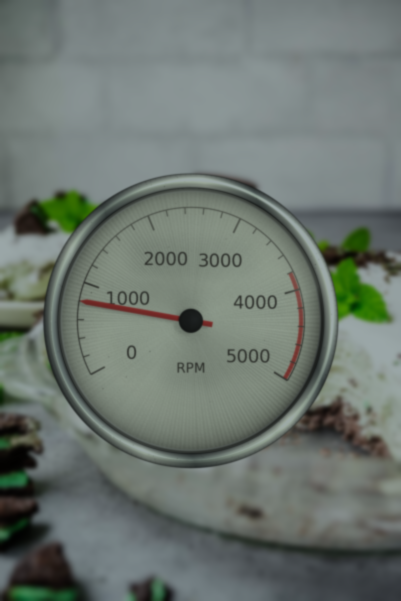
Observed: 800rpm
